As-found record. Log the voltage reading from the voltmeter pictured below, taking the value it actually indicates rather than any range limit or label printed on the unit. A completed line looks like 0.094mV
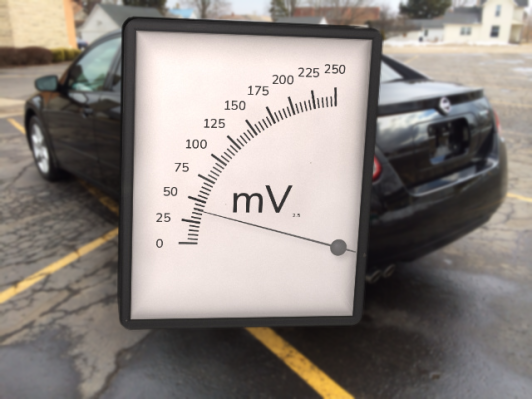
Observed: 40mV
